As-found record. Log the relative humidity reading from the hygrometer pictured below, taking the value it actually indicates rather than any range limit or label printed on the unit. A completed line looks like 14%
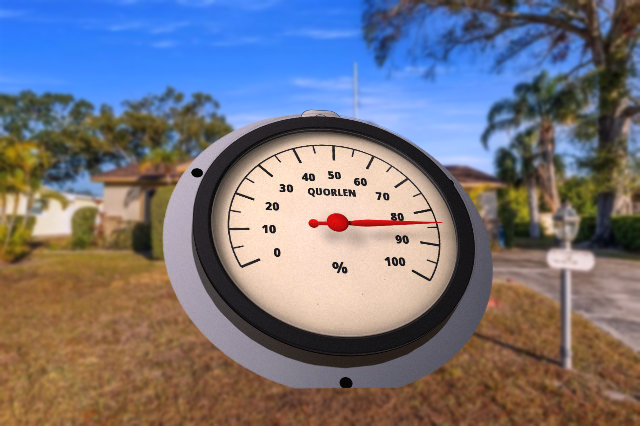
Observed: 85%
